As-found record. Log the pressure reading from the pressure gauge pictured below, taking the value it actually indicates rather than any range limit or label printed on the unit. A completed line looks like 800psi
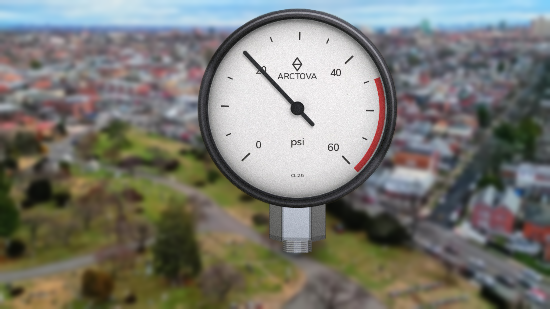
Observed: 20psi
